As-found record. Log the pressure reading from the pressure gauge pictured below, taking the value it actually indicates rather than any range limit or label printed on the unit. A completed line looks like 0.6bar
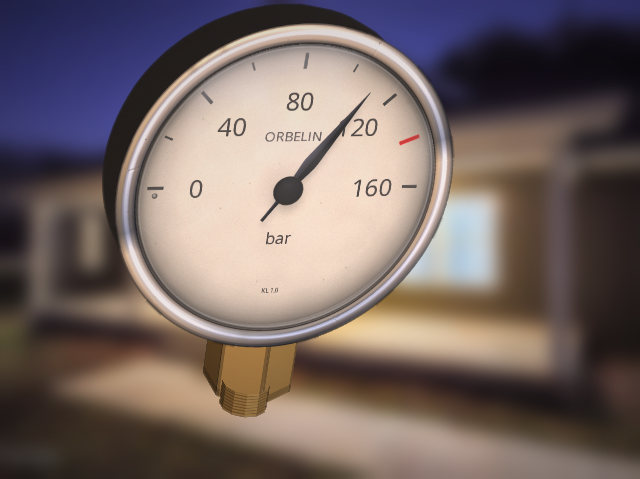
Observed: 110bar
